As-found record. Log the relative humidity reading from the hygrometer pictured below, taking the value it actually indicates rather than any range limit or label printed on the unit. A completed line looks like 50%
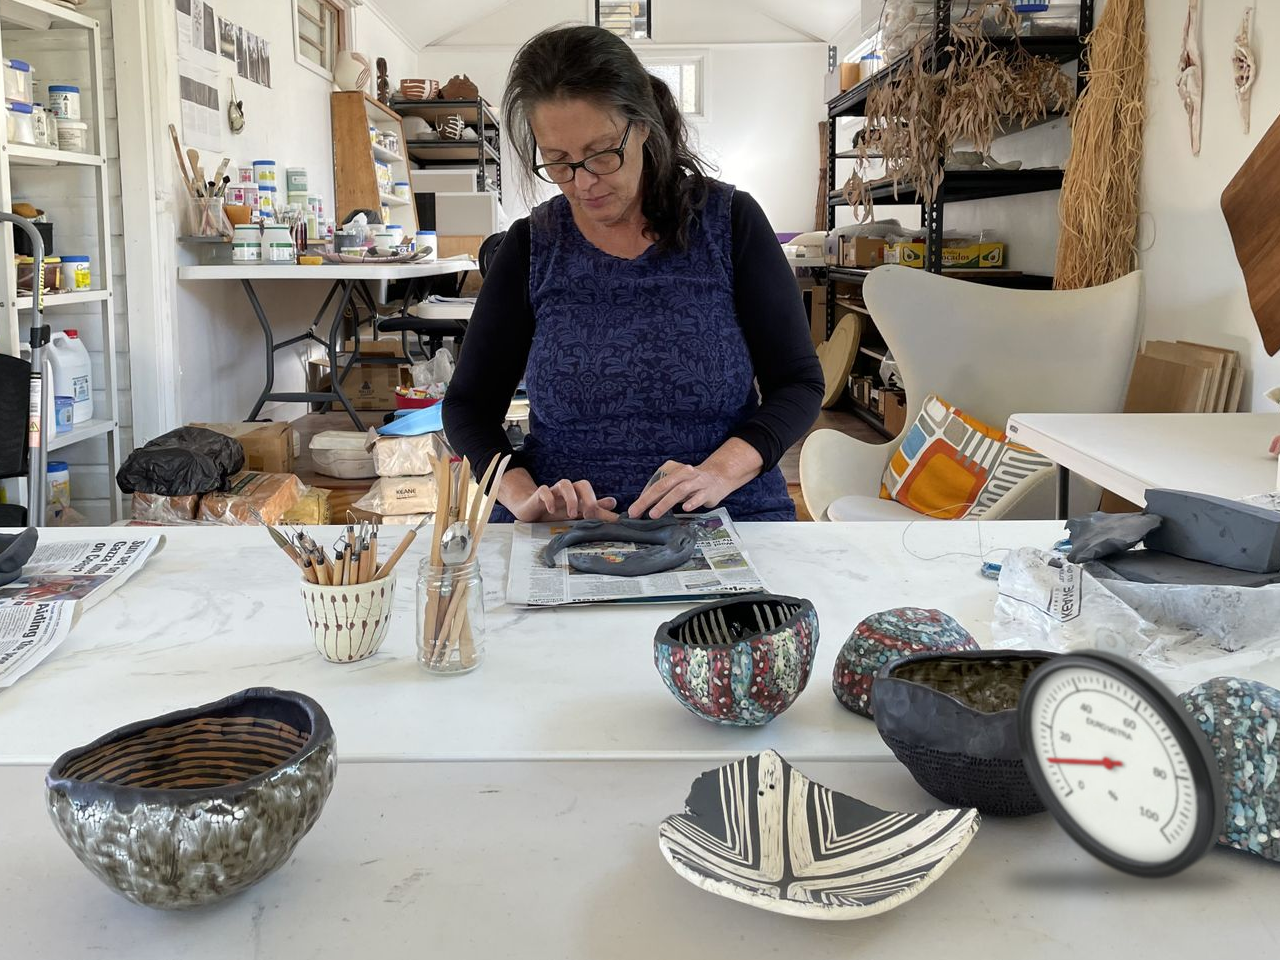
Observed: 10%
